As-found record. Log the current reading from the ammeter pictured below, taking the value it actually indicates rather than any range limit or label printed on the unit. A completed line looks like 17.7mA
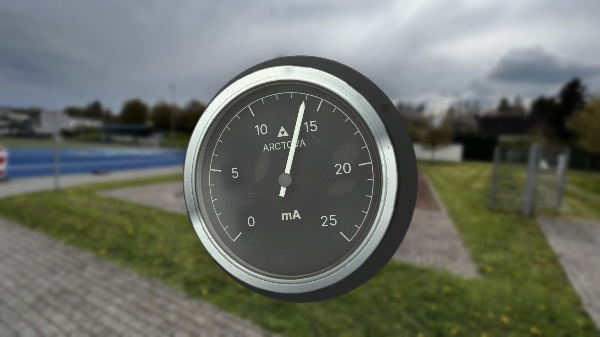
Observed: 14mA
